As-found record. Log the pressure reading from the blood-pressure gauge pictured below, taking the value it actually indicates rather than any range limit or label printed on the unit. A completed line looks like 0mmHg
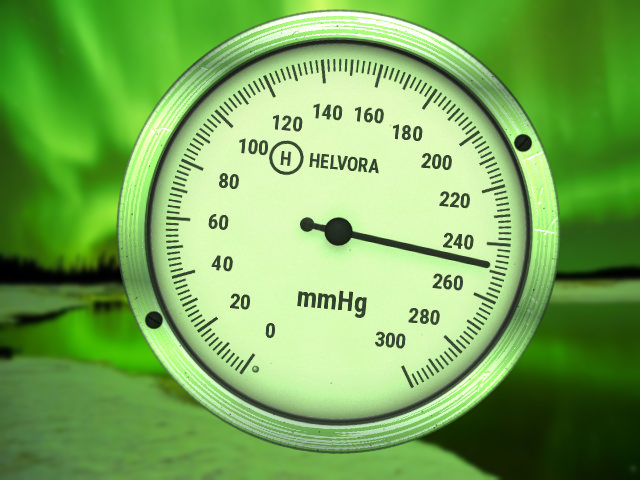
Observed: 248mmHg
